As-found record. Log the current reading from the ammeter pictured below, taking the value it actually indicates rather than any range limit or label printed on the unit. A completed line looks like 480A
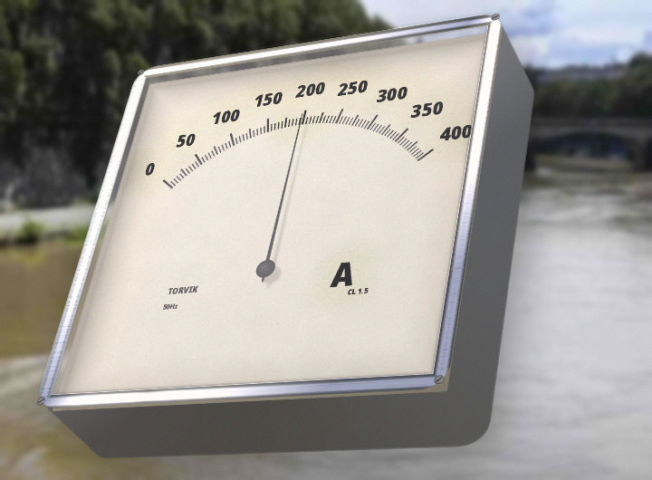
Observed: 200A
